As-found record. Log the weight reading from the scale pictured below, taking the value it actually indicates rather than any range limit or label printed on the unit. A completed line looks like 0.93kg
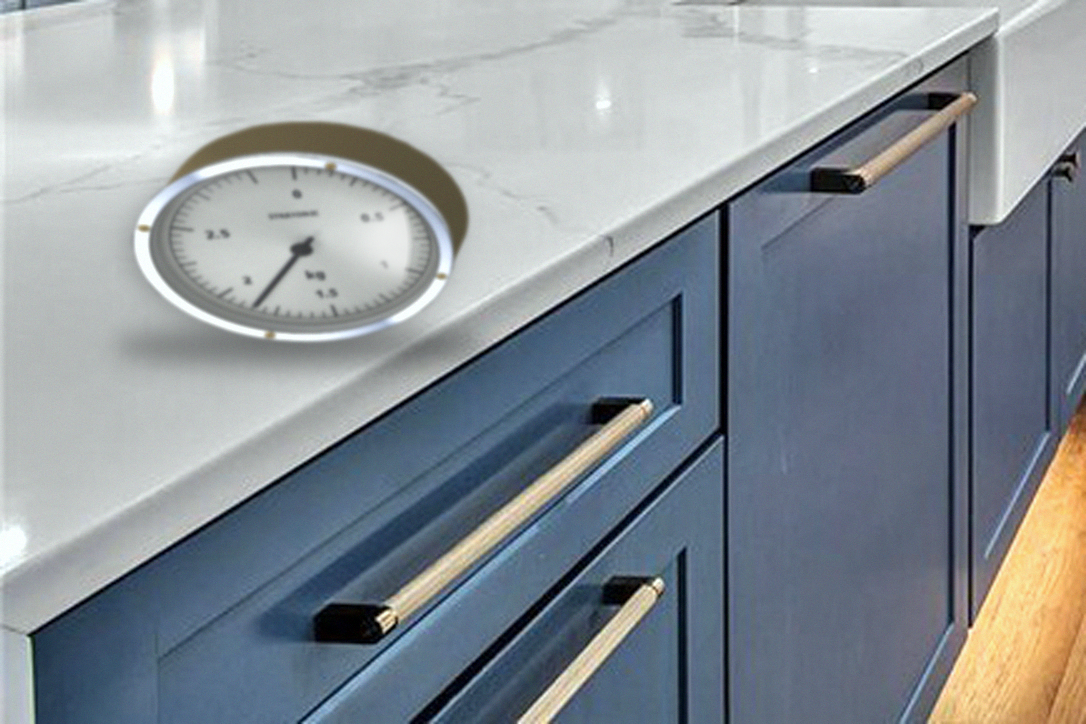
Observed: 1.85kg
